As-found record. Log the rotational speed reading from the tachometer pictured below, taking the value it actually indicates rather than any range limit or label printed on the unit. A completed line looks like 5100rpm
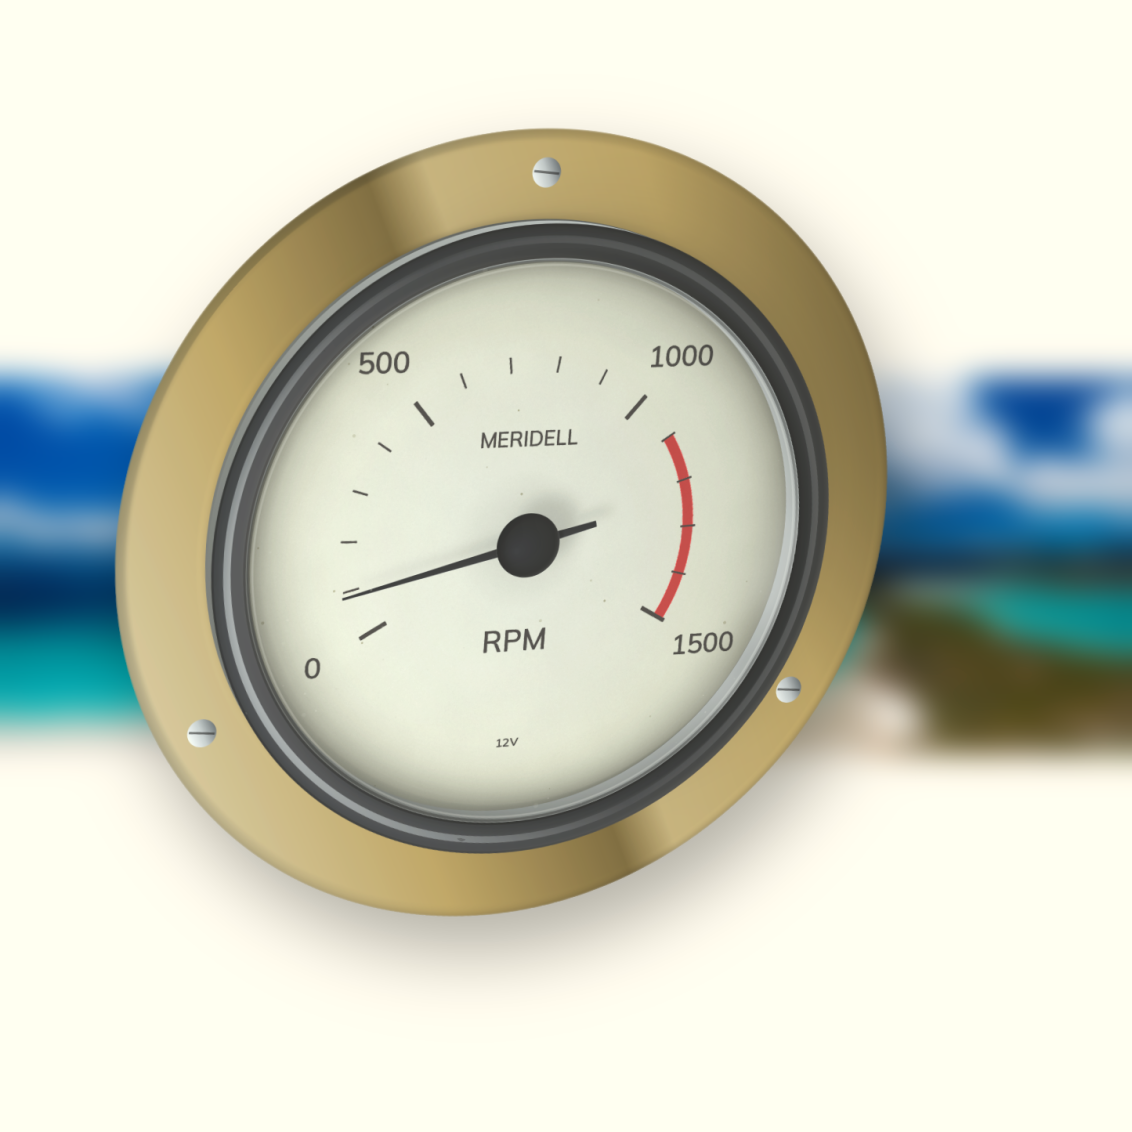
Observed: 100rpm
